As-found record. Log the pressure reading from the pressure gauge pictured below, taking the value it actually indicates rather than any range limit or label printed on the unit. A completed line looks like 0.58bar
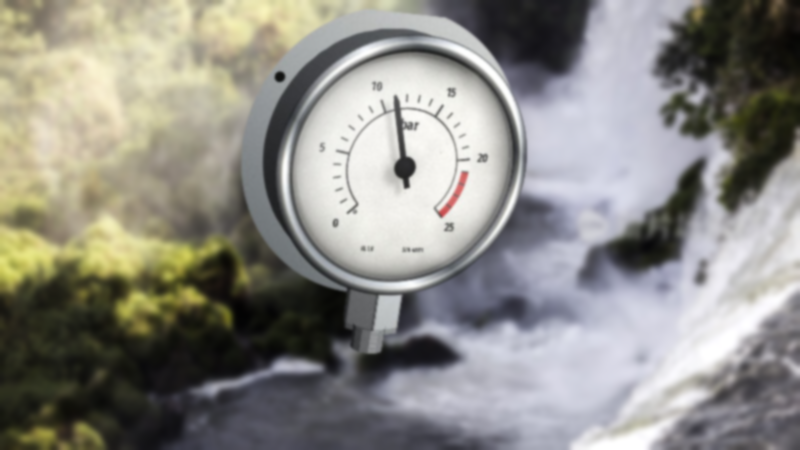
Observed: 11bar
